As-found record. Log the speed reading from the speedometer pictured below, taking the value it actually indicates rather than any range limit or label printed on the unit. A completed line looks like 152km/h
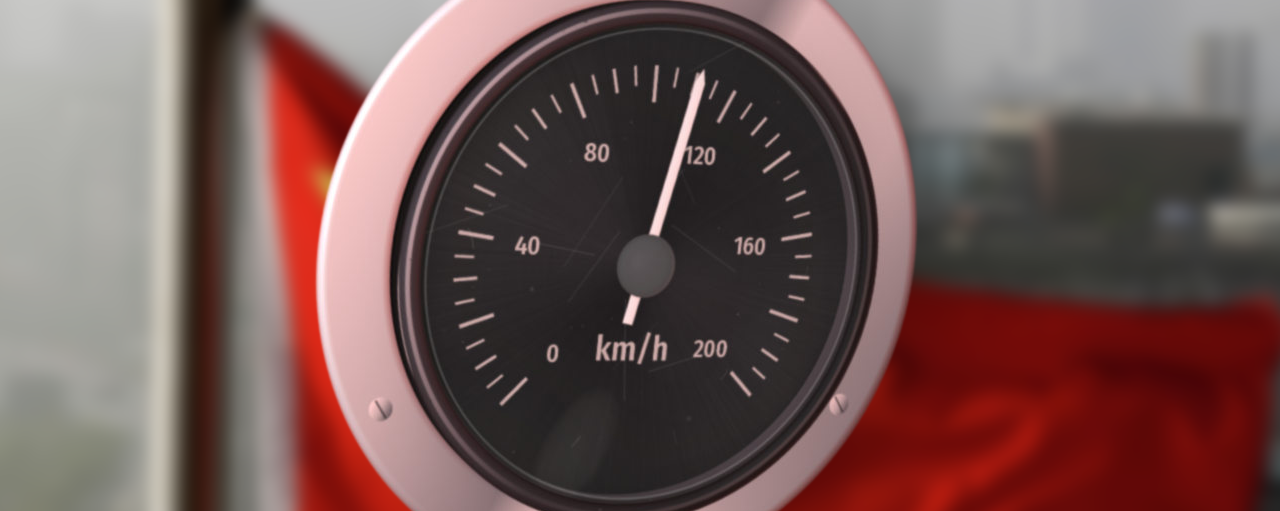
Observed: 110km/h
